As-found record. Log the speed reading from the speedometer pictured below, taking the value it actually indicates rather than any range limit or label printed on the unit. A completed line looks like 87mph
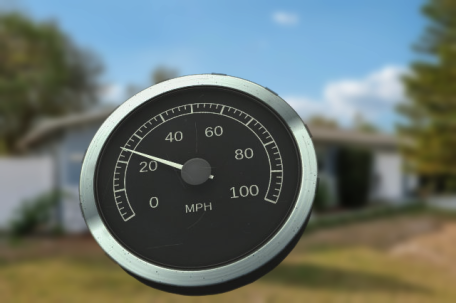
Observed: 24mph
